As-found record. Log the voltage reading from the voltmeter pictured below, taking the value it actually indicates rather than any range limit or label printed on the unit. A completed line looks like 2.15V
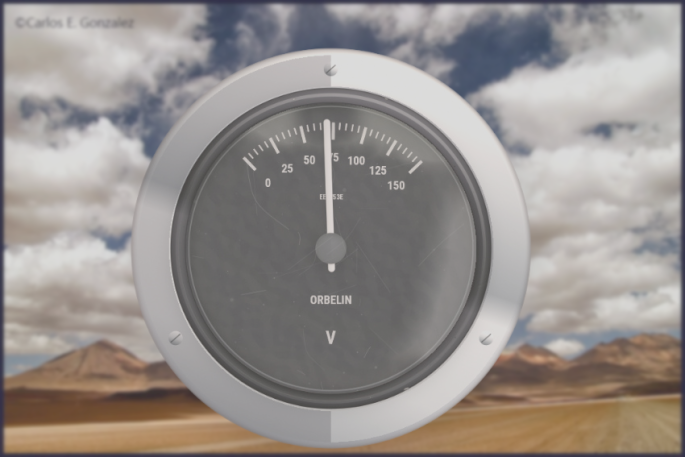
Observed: 70V
